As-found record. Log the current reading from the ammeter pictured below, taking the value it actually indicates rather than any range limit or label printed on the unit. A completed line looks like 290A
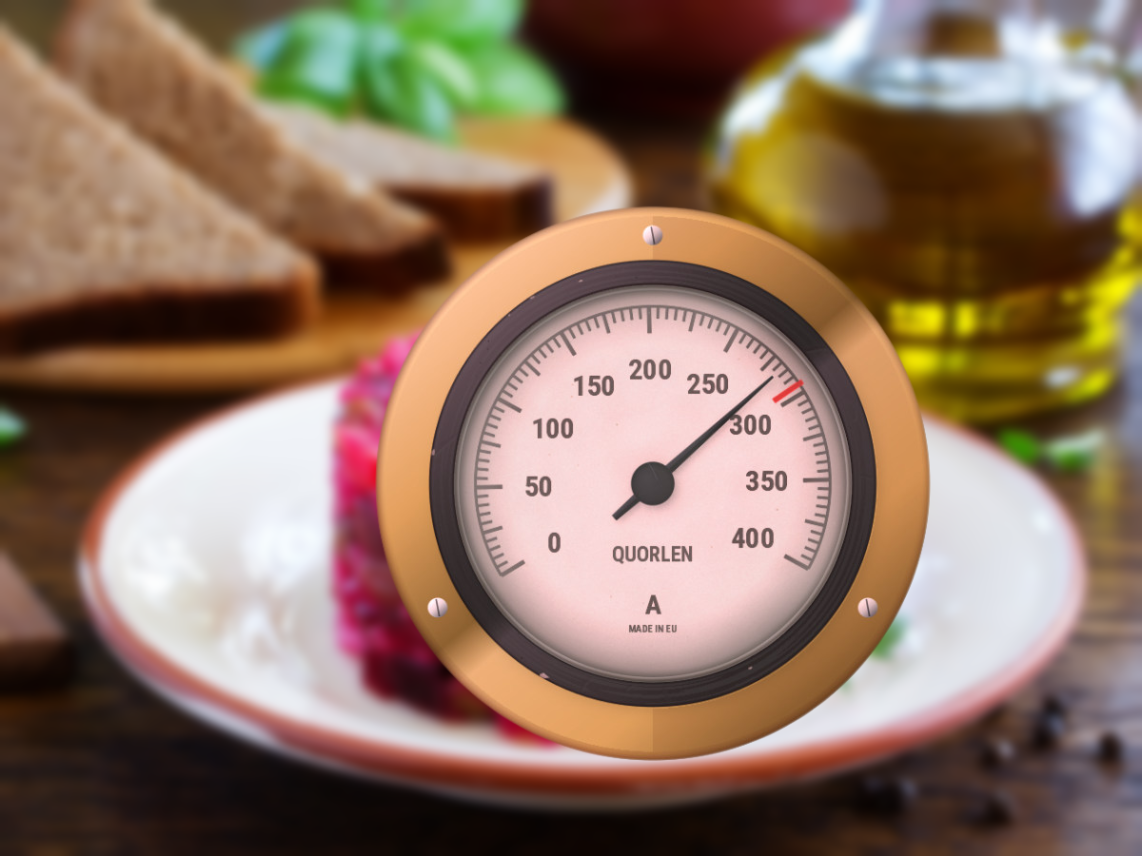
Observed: 282.5A
